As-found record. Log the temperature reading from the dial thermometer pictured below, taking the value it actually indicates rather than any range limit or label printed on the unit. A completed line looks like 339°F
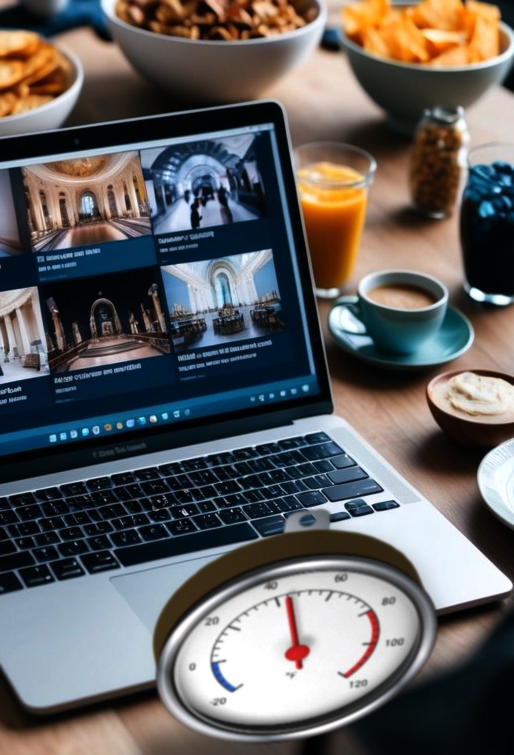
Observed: 44°F
